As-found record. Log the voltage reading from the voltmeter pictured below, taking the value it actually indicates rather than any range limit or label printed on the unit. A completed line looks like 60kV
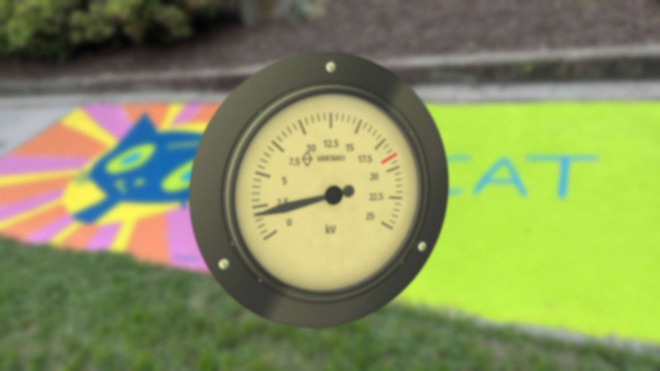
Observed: 2kV
